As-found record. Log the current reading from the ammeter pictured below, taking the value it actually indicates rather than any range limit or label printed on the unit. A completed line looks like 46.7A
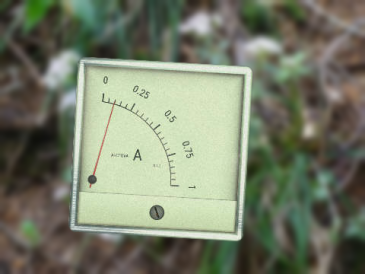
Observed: 0.1A
